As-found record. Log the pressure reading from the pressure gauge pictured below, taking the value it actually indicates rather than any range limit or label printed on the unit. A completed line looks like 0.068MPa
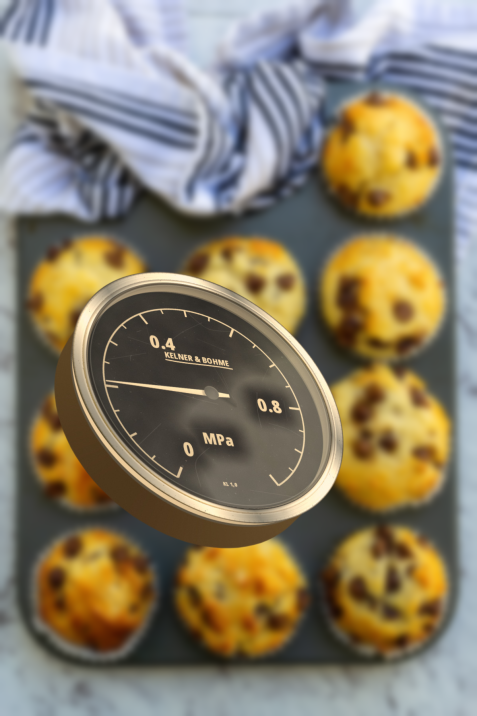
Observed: 0.2MPa
